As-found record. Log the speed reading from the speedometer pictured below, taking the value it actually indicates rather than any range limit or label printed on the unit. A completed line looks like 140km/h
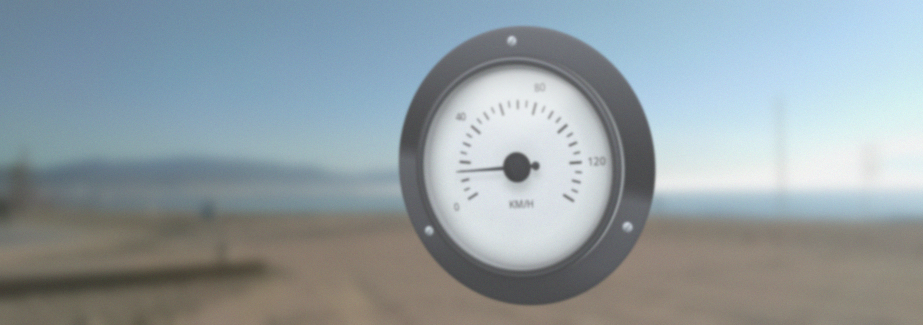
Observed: 15km/h
